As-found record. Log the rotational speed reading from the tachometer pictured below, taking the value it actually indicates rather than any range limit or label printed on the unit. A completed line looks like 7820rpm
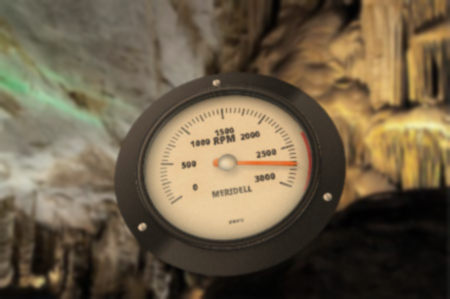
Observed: 2750rpm
